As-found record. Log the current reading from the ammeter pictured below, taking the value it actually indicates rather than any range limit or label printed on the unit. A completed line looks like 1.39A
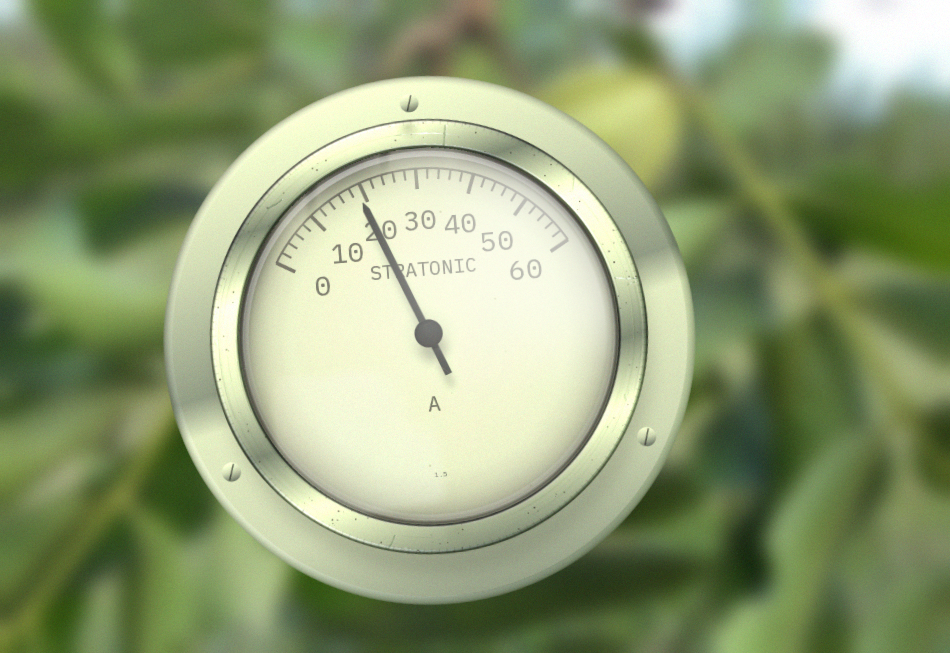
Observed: 19A
